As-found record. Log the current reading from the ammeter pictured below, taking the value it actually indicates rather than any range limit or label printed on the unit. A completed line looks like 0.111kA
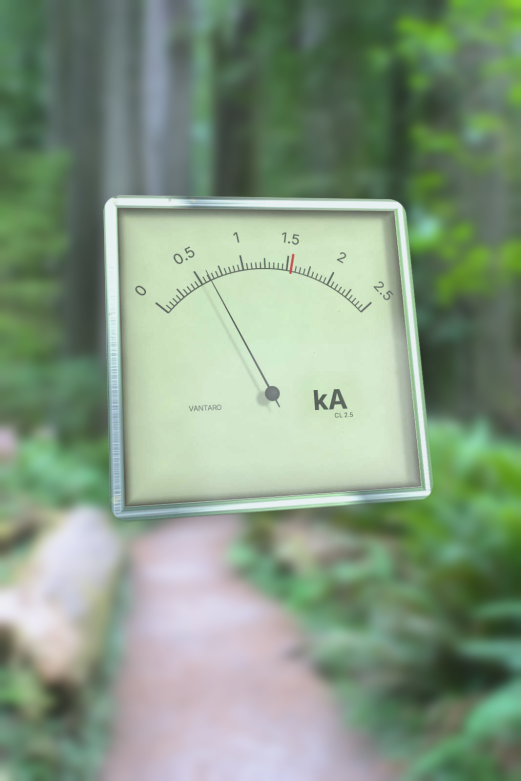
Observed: 0.6kA
